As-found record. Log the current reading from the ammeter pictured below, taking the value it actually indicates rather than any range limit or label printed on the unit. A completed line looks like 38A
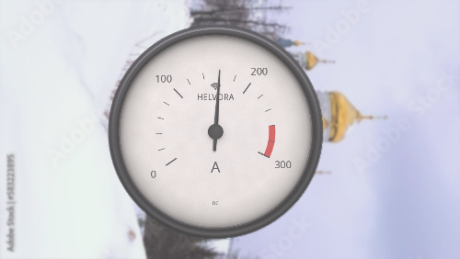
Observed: 160A
